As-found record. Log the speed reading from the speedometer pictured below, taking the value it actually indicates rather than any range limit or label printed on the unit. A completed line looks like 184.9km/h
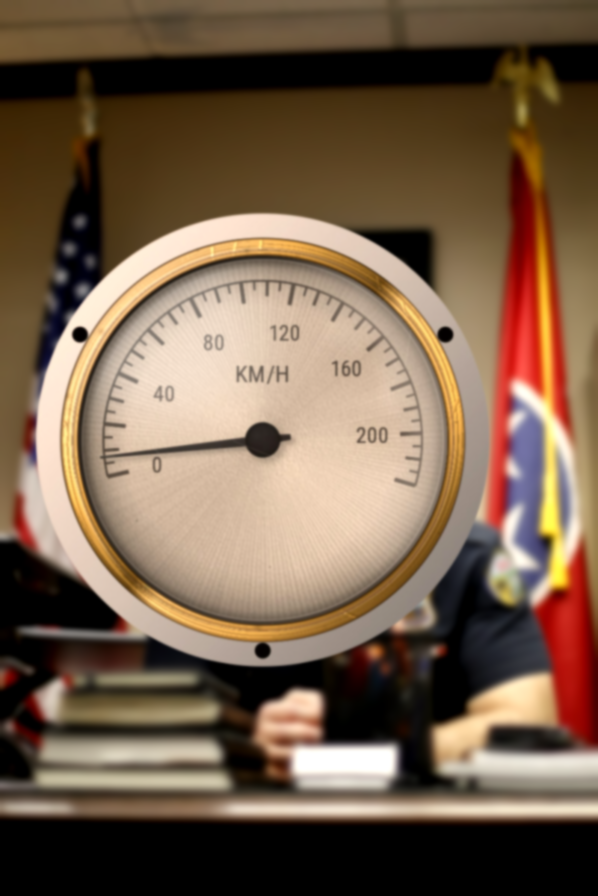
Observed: 7.5km/h
